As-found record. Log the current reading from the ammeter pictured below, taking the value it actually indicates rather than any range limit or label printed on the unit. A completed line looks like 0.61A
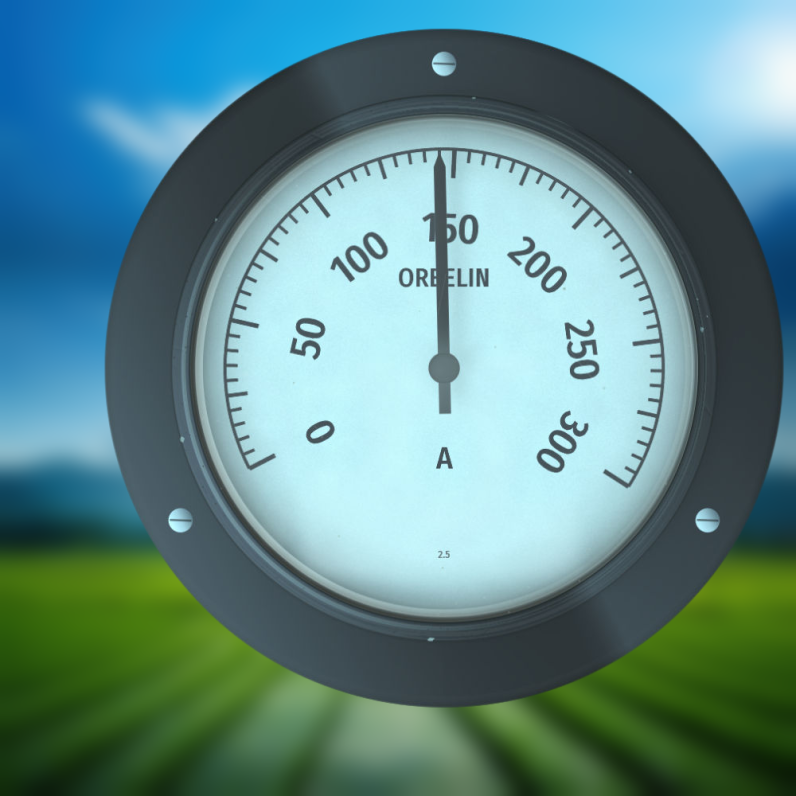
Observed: 145A
